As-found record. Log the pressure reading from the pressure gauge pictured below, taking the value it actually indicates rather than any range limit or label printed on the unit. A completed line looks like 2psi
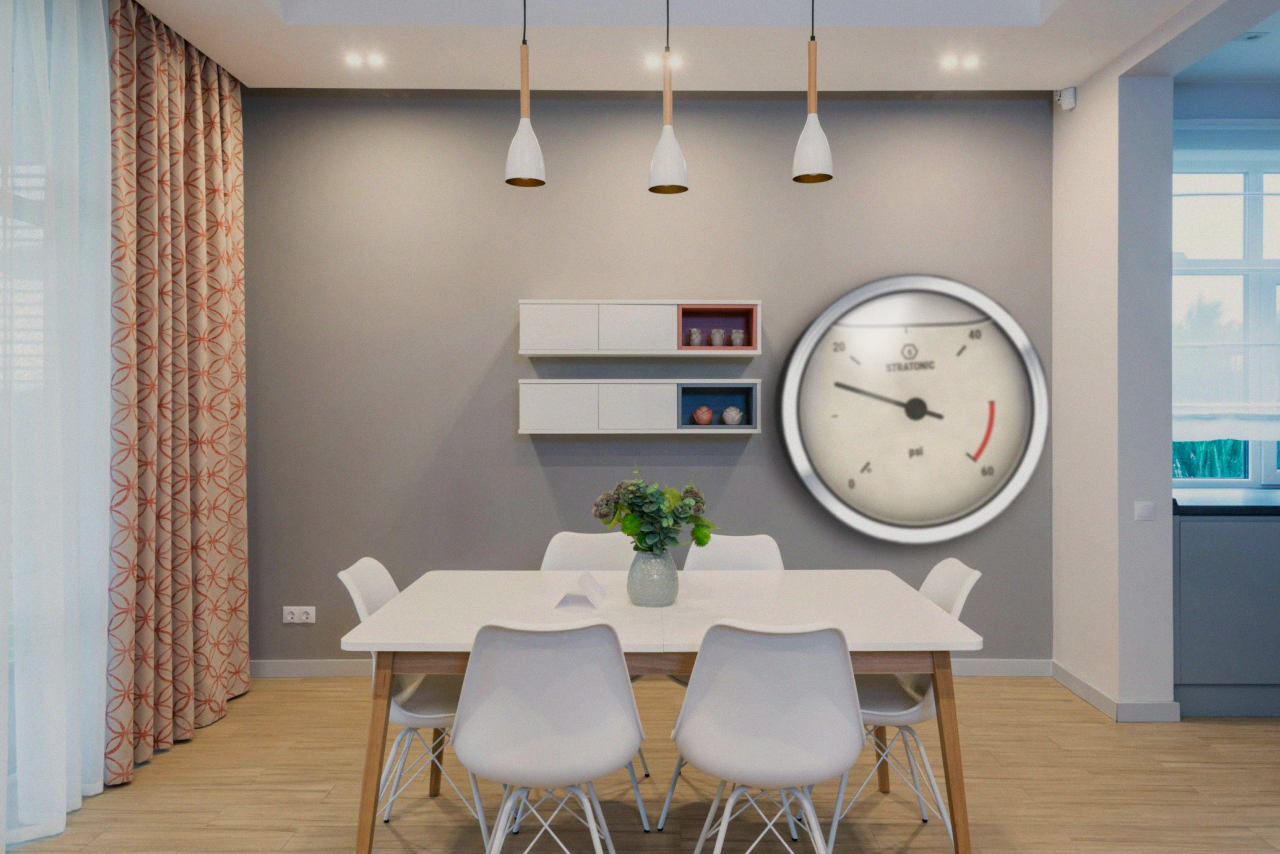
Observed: 15psi
